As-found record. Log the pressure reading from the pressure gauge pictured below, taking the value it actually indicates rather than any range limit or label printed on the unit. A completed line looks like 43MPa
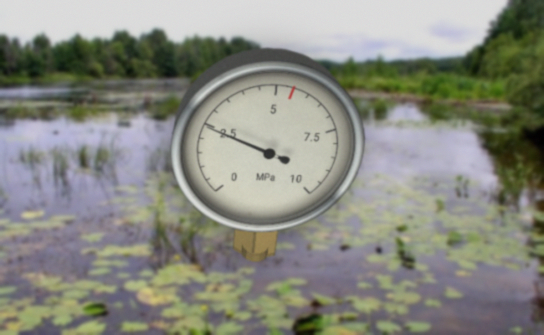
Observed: 2.5MPa
